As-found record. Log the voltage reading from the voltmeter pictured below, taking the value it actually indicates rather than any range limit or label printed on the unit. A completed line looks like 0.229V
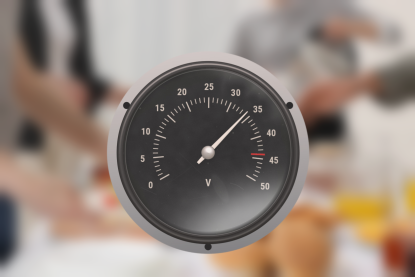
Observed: 34V
